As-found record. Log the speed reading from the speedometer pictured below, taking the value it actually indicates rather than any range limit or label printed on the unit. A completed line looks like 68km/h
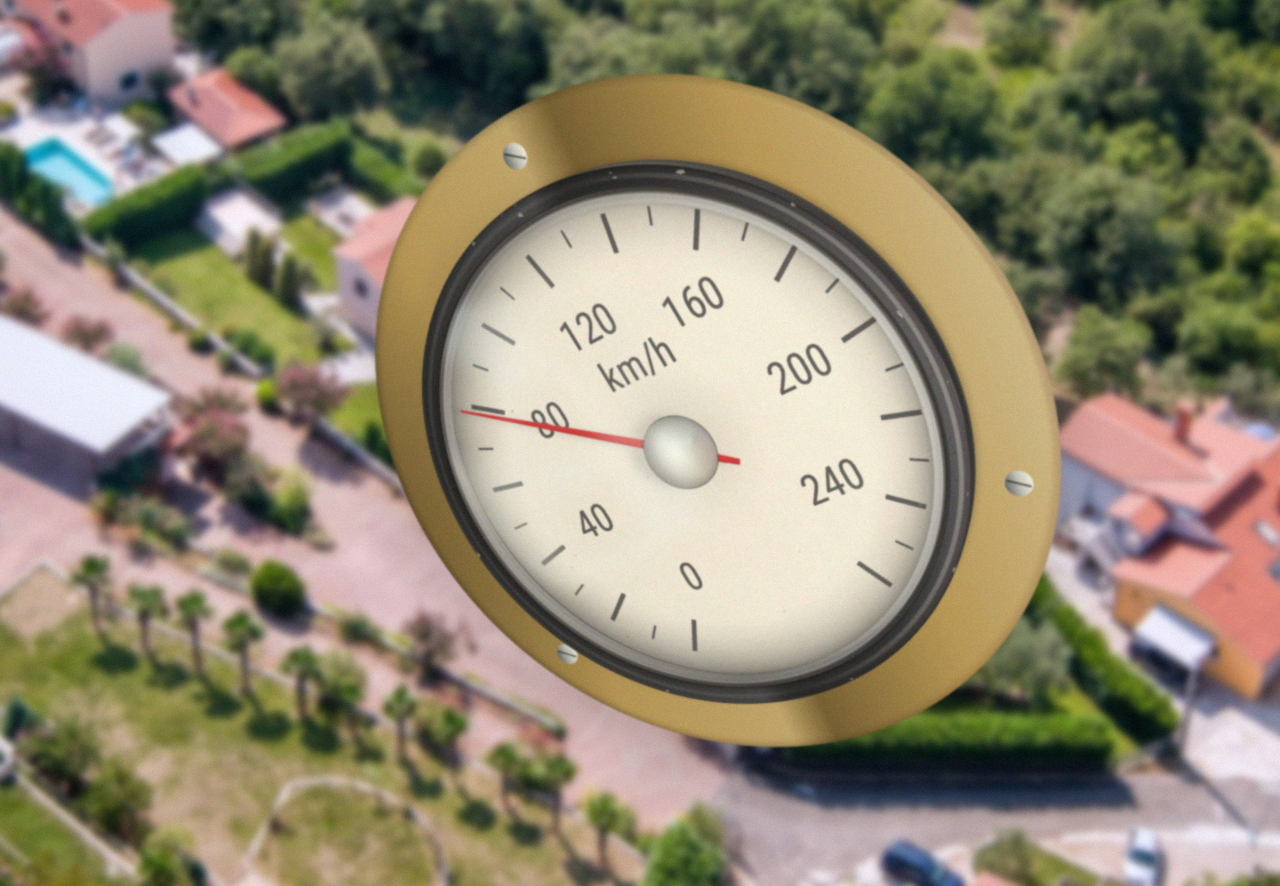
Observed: 80km/h
